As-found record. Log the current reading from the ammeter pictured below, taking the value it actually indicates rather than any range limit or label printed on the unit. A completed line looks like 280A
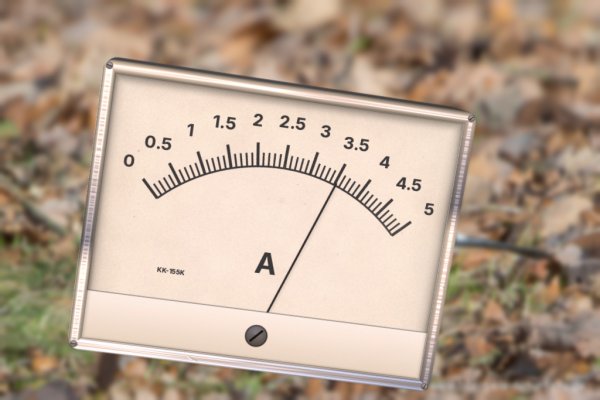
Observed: 3.5A
